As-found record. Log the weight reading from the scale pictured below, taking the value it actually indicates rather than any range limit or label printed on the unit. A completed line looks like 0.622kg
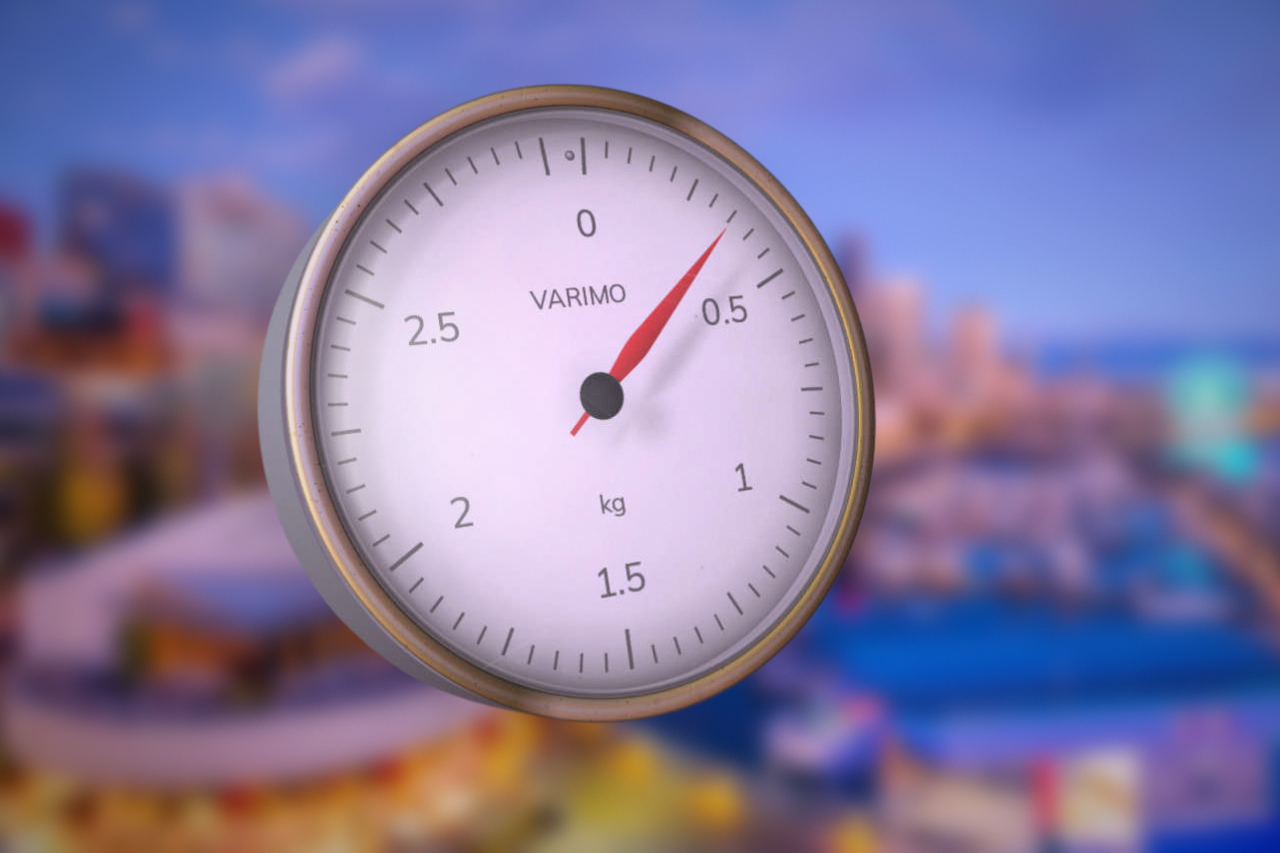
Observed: 0.35kg
